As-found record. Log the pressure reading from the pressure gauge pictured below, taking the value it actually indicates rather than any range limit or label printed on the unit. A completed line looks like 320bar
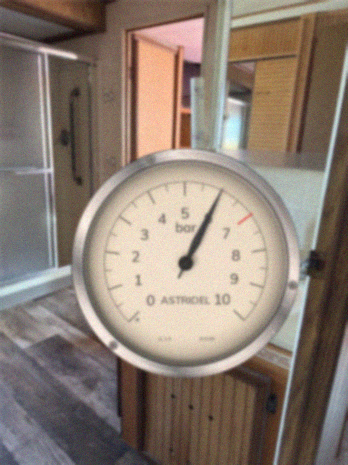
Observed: 6bar
